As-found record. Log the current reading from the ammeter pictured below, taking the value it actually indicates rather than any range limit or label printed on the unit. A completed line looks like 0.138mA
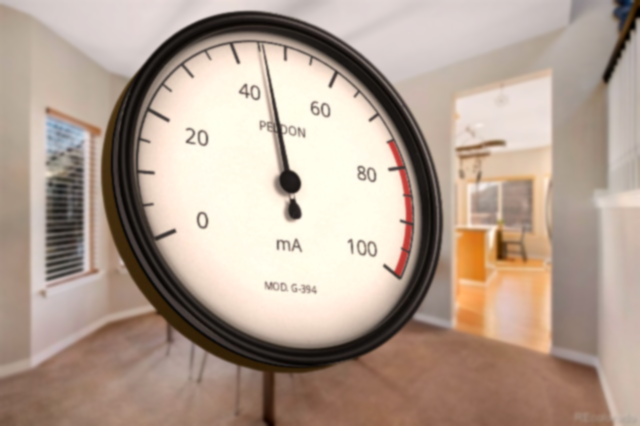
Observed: 45mA
